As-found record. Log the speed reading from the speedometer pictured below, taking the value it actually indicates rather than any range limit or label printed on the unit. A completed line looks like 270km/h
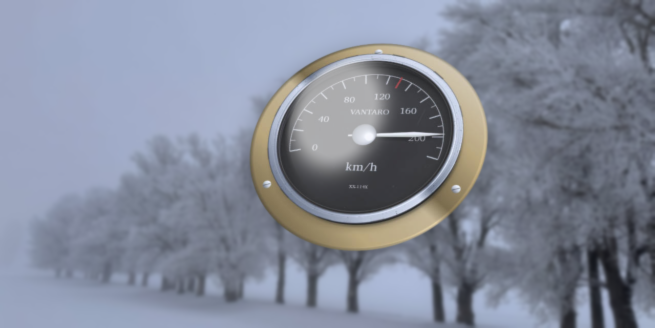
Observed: 200km/h
